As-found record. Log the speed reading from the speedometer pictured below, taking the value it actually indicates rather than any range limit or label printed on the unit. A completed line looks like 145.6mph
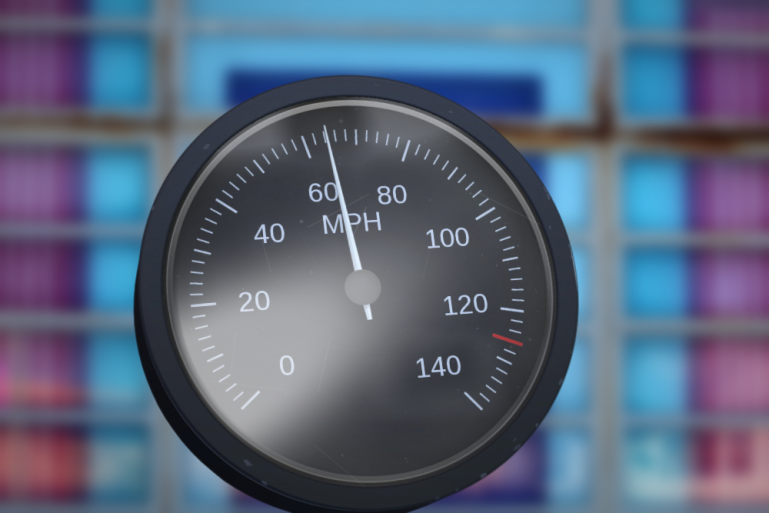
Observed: 64mph
